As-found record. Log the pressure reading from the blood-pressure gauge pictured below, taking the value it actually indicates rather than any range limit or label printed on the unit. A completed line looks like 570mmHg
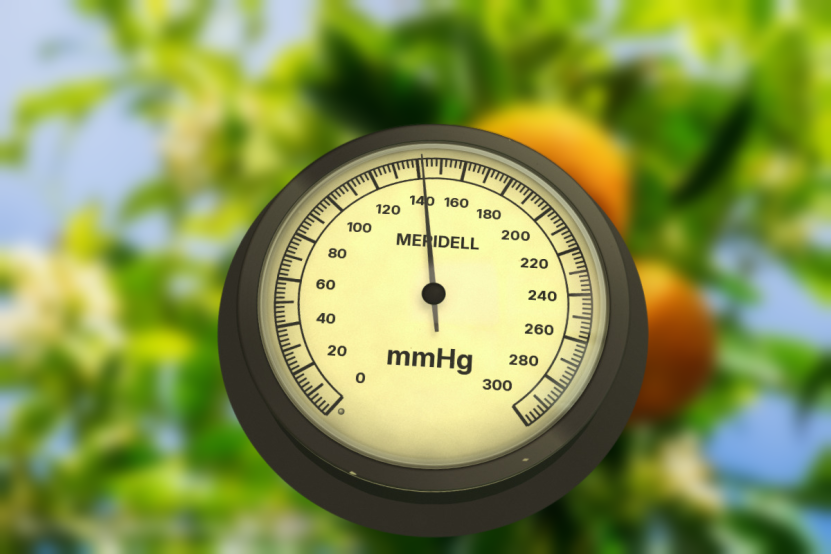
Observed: 142mmHg
